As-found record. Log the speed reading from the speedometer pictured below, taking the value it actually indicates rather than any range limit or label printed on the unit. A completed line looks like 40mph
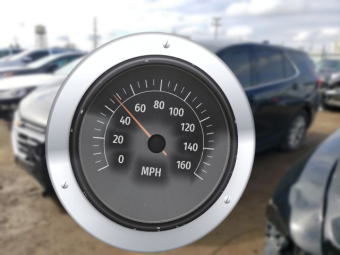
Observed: 47.5mph
